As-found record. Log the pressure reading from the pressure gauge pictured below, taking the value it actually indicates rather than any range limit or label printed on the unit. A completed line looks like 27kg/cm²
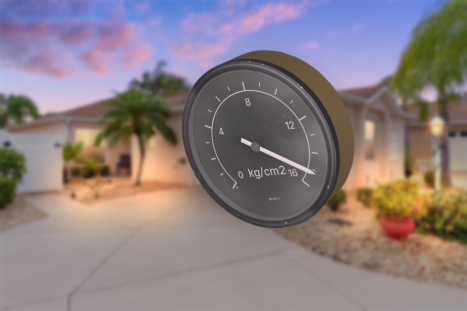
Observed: 15kg/cm²
